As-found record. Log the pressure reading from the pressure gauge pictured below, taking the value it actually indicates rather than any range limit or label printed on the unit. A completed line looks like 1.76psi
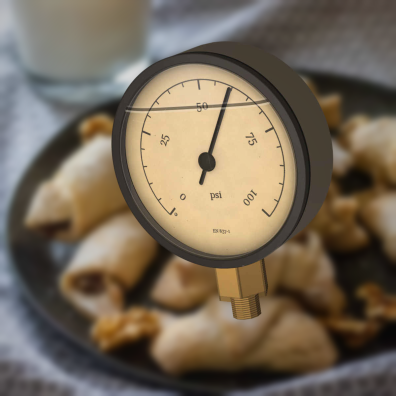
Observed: 60psi
